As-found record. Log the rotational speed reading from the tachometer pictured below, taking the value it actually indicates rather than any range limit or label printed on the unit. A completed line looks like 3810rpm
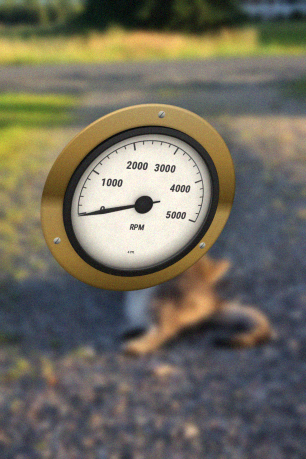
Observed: 0rpm
